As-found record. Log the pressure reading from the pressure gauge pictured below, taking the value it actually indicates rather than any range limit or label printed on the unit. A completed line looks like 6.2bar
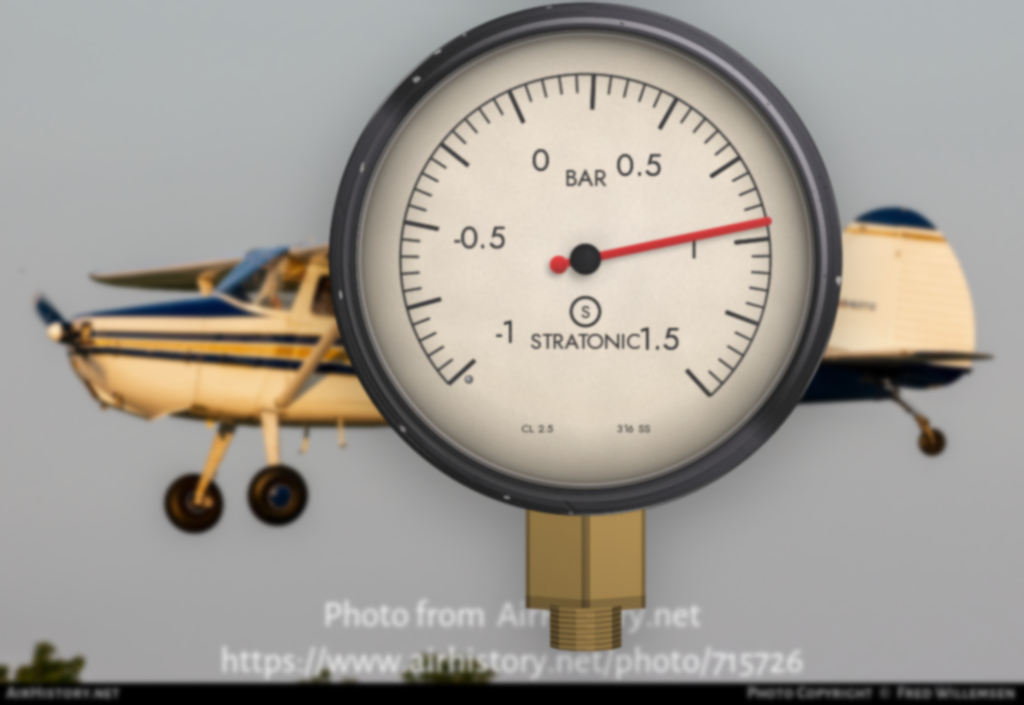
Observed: 0.95bar
